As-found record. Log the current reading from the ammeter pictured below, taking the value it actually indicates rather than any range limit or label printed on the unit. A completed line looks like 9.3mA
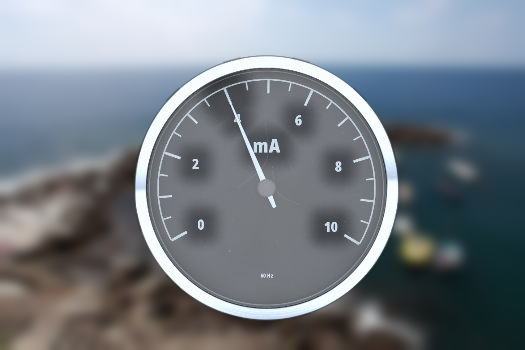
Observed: 4mA
